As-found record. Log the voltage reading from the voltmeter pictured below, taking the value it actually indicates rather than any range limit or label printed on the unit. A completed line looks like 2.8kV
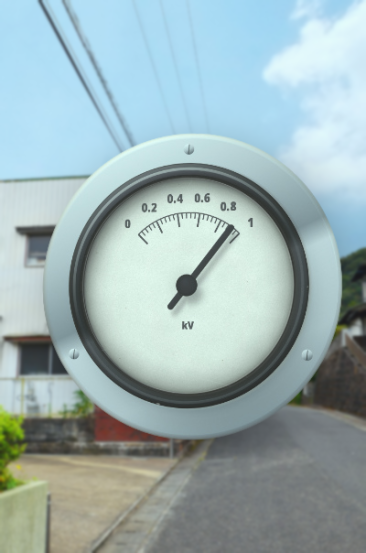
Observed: 0.92kV
